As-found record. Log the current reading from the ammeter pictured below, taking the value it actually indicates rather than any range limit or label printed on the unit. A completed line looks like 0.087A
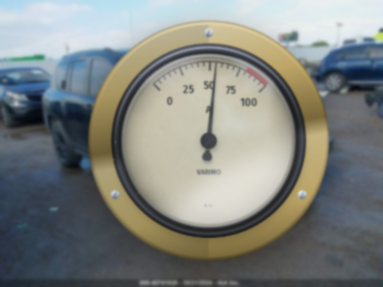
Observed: 55A
